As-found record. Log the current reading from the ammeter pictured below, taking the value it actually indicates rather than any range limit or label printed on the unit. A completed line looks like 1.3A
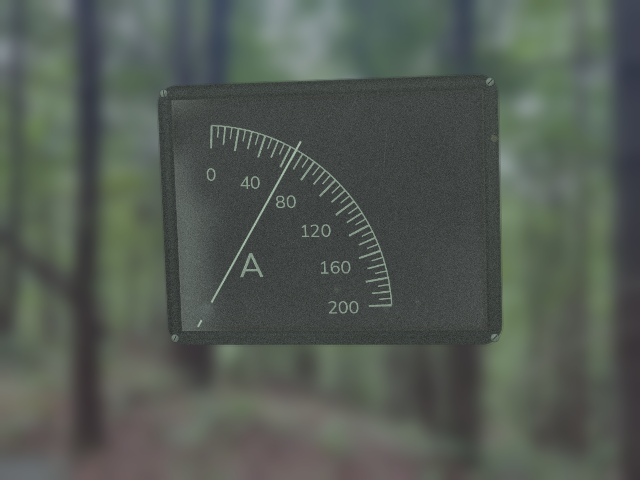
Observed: 65A
